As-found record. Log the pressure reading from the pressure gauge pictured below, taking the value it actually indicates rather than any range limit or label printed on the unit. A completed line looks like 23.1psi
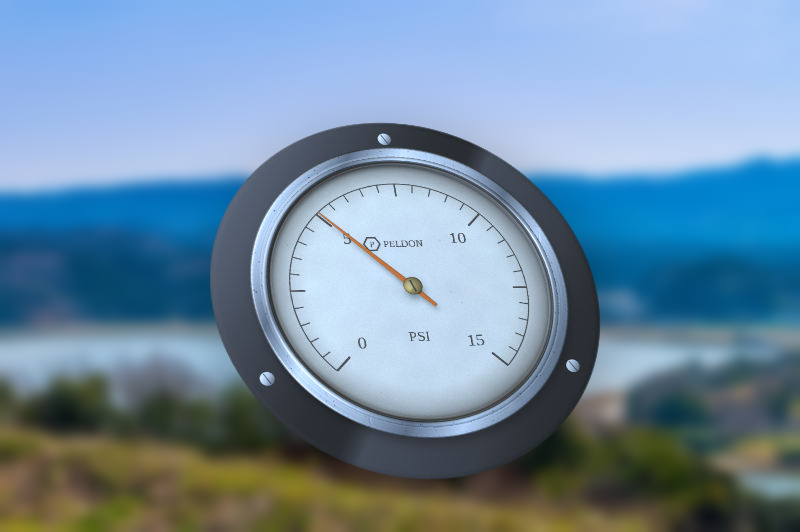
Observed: 5psi
